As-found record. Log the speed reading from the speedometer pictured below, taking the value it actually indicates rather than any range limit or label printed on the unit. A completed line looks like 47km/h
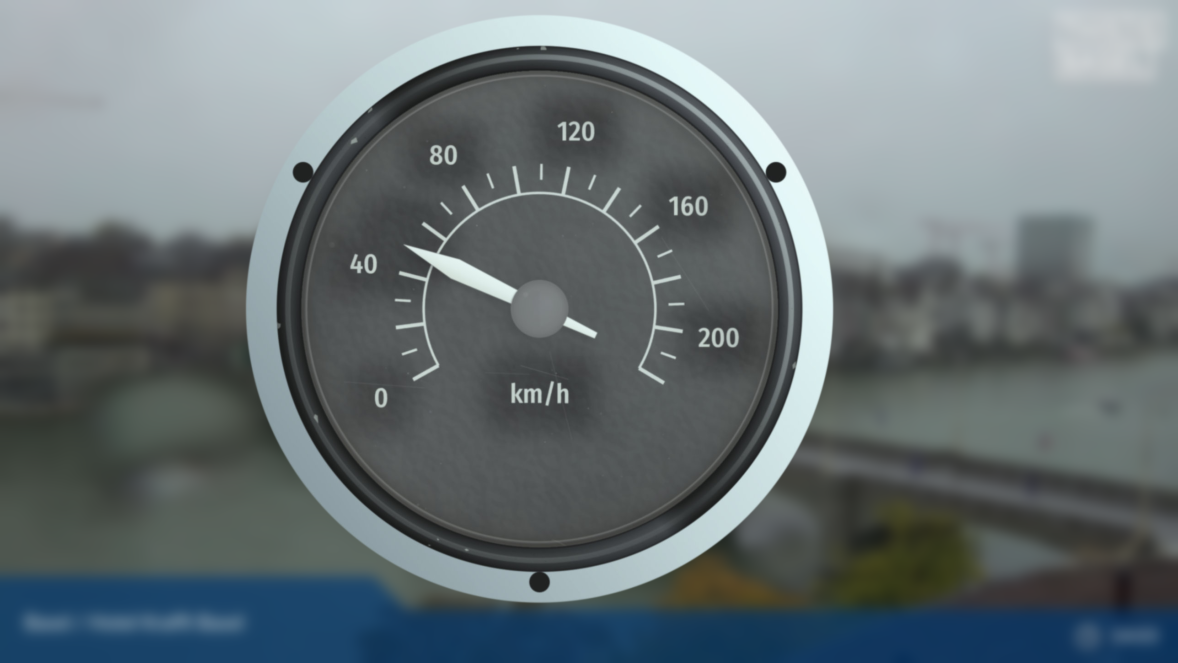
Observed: 50km/h
